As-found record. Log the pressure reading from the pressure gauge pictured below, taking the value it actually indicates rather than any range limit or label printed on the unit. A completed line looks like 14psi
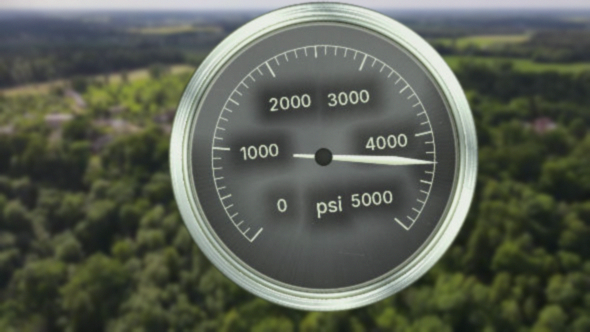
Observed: 4300psi
